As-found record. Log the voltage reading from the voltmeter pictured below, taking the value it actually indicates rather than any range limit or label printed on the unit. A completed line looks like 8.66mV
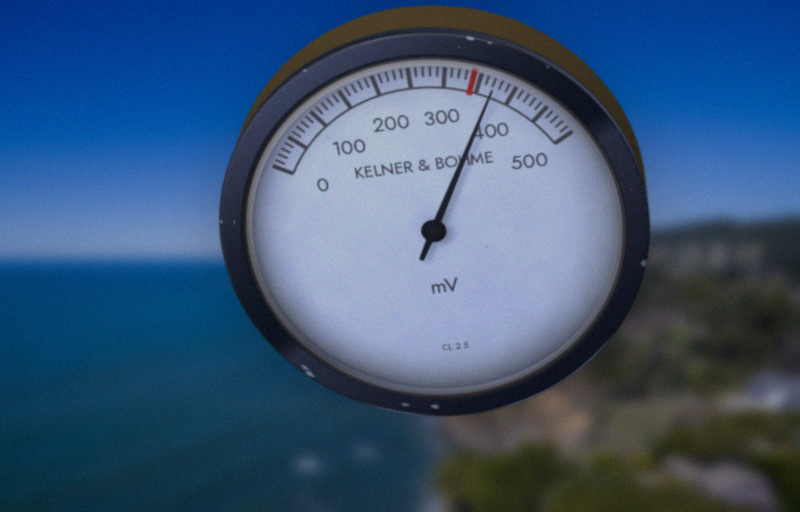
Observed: 370mV
